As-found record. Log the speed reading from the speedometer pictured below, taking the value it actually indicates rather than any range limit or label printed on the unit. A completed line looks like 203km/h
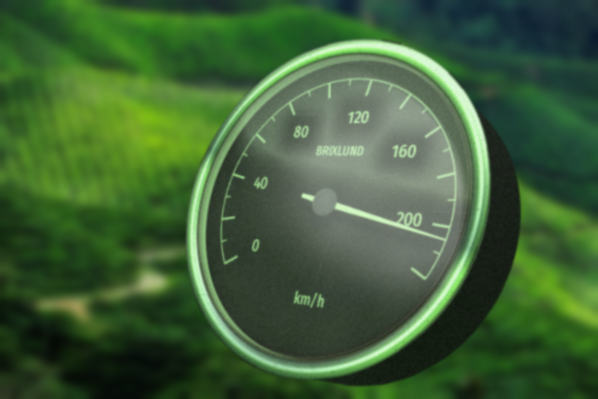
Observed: 205km/h
